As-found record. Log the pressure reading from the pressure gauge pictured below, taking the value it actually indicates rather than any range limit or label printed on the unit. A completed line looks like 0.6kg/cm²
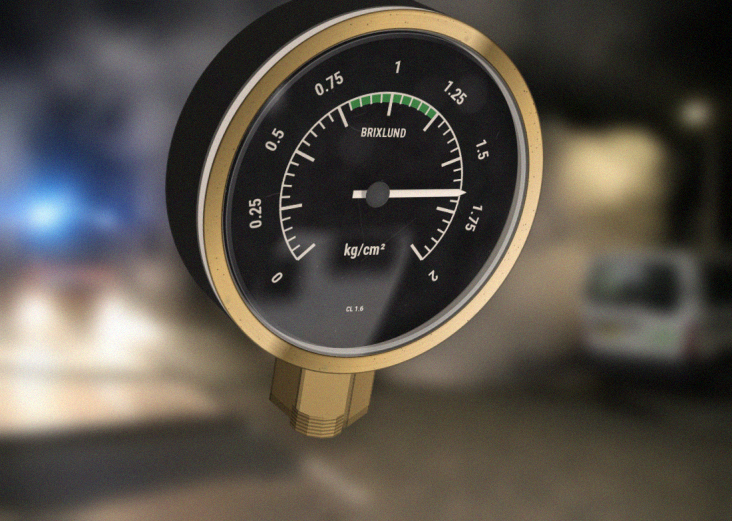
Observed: 1.65kg/cm²
